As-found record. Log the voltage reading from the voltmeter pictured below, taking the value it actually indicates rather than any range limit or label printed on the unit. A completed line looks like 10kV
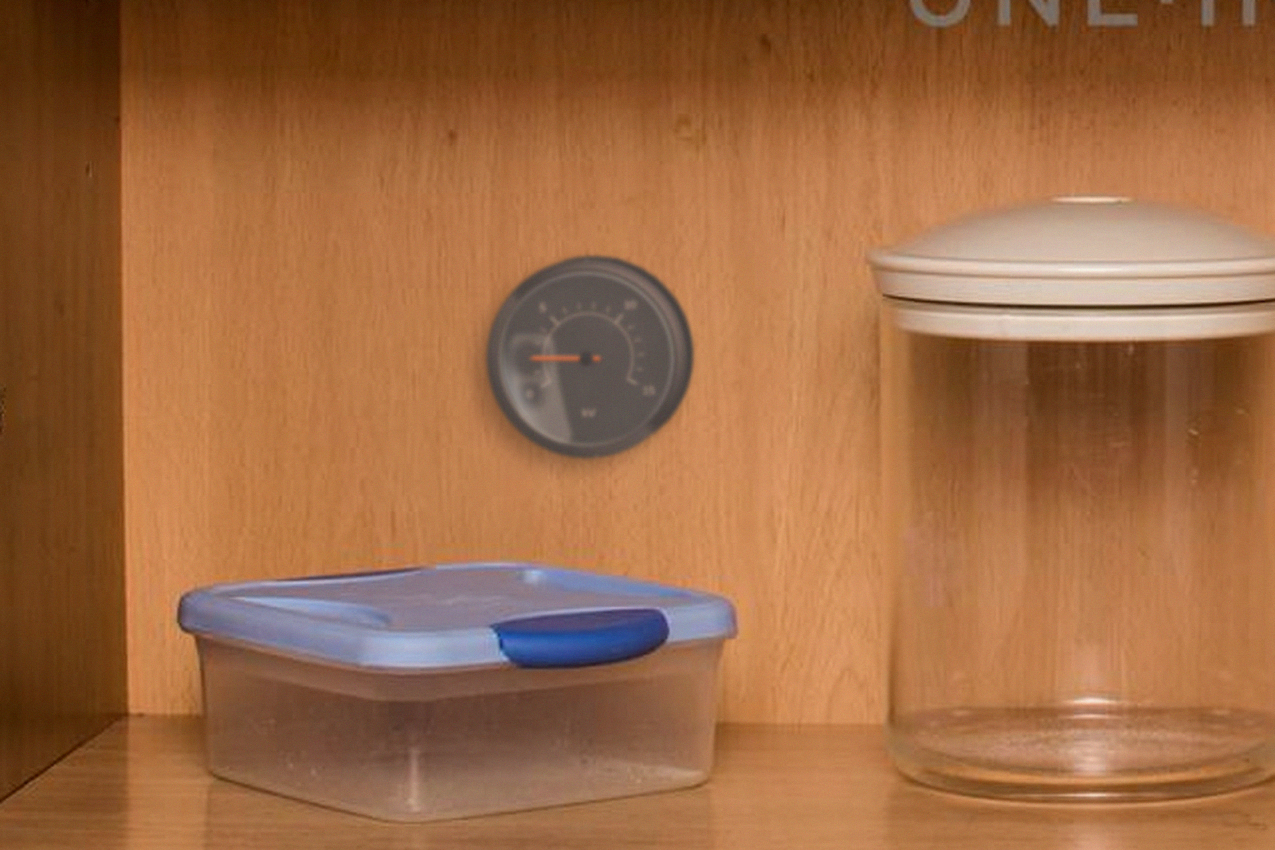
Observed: 2kV
